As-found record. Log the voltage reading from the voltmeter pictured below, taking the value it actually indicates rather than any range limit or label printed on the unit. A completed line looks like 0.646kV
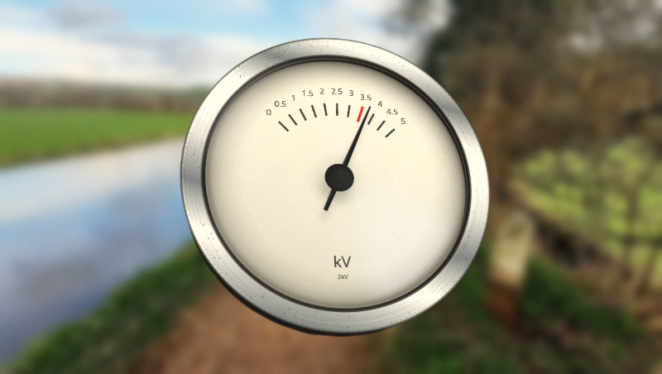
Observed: 3.75kV
